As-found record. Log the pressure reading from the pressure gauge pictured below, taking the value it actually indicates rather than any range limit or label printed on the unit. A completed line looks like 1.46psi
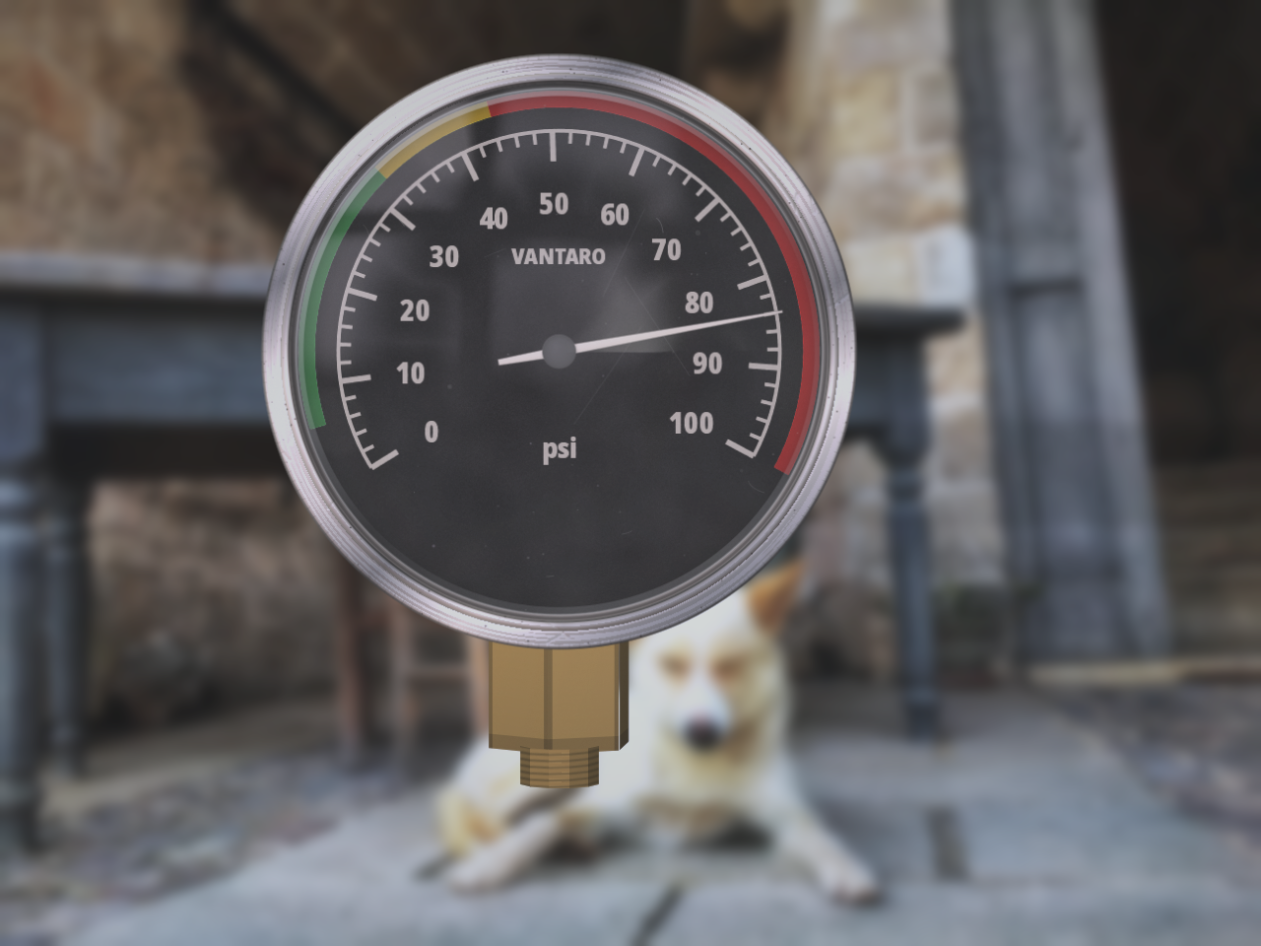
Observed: 84psi
